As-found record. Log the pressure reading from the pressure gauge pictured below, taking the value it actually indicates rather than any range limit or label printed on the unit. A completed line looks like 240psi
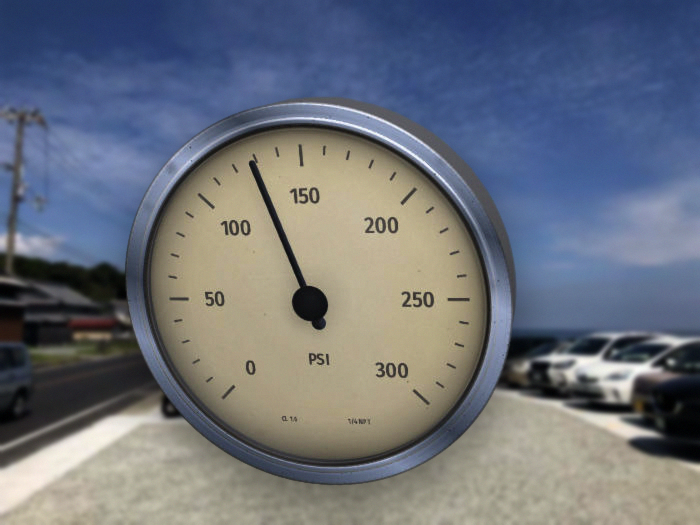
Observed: 130psi
